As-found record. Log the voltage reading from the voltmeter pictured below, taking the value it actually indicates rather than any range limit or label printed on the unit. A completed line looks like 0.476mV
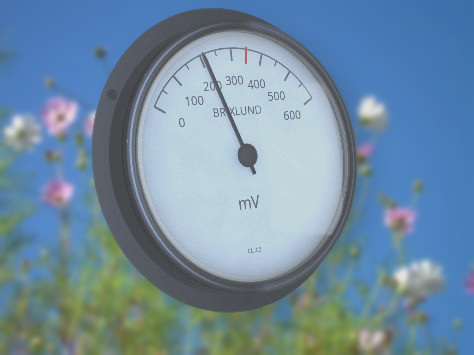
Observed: 200mV
